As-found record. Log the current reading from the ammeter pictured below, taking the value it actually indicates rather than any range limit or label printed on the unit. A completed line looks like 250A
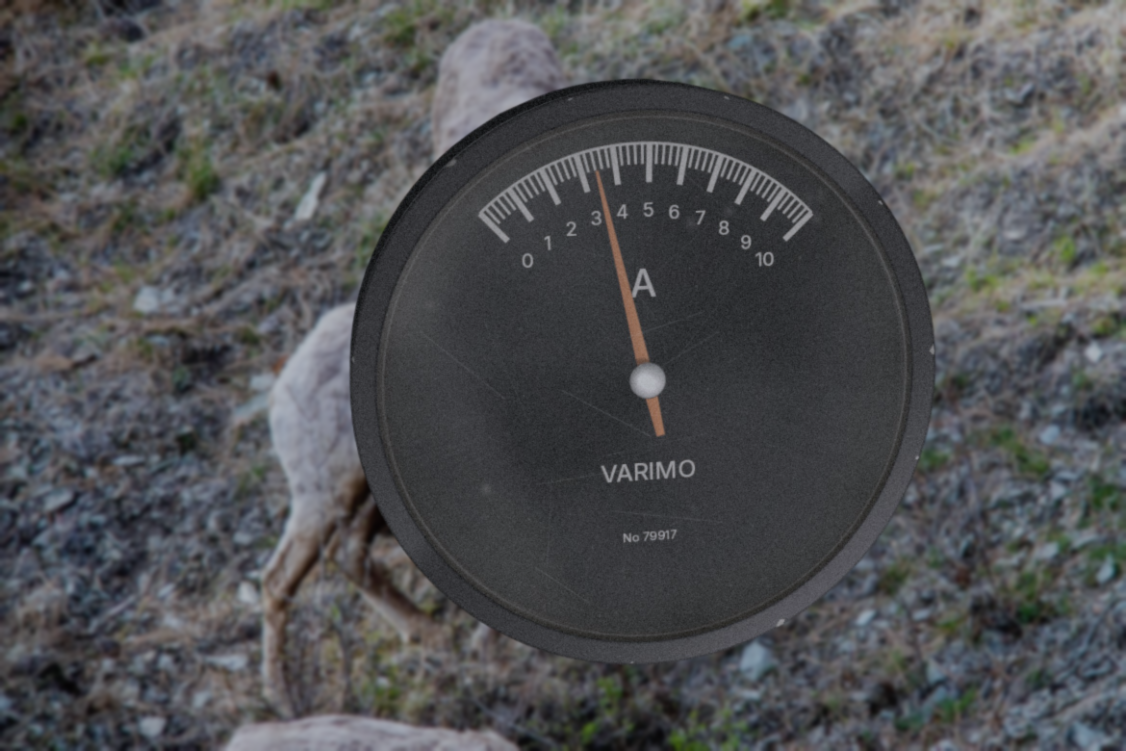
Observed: 3.4A
